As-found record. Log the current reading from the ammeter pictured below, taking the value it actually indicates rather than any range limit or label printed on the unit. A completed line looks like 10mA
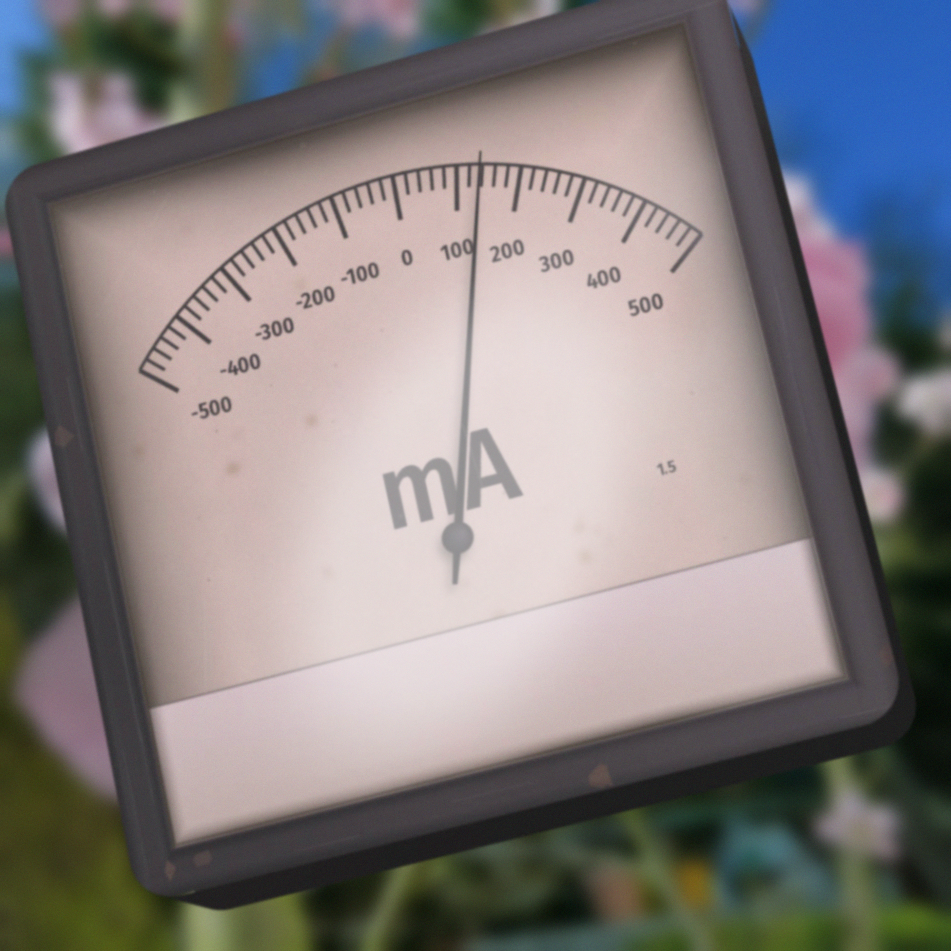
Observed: 140mA
